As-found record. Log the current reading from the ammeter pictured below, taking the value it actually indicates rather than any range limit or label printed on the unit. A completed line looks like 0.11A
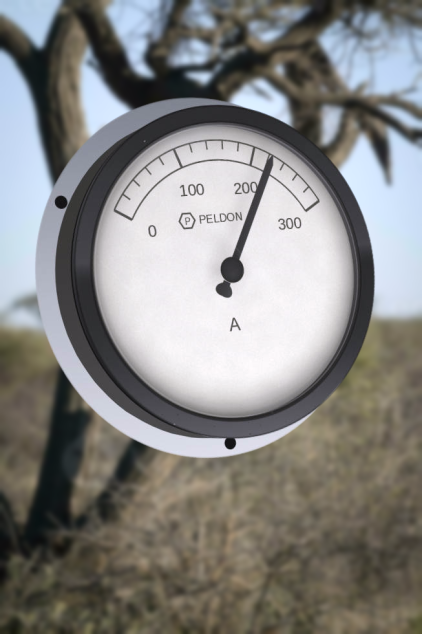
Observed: 220A
